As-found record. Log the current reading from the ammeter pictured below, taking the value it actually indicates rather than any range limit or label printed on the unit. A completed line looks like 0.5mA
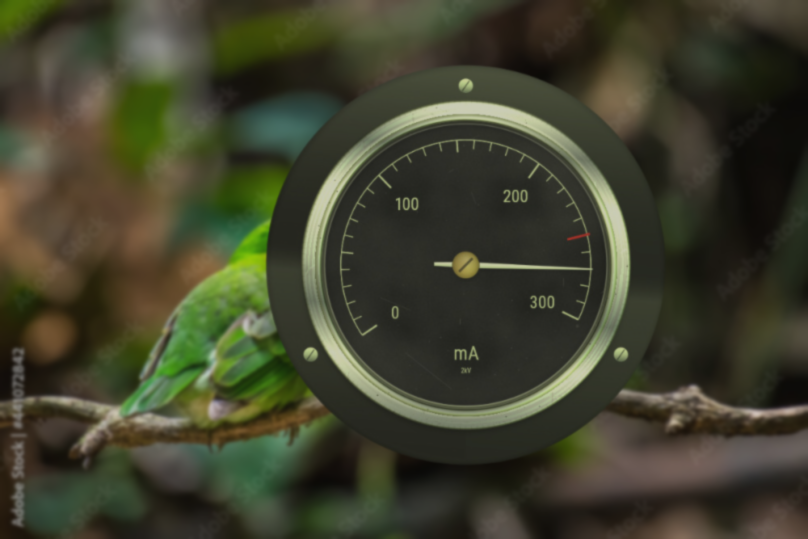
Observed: 270mA
